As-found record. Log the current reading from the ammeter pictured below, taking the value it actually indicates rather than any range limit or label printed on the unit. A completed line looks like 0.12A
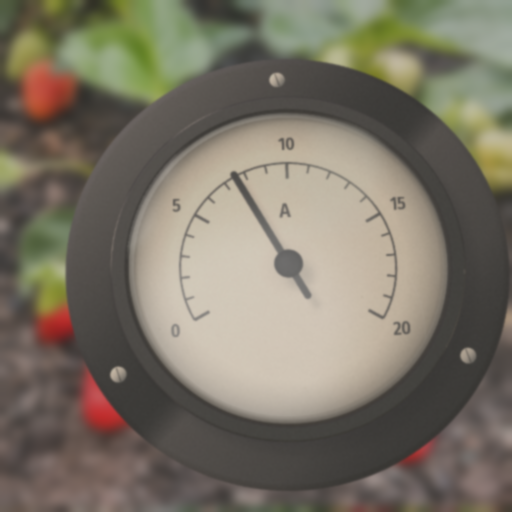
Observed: 7.5A
